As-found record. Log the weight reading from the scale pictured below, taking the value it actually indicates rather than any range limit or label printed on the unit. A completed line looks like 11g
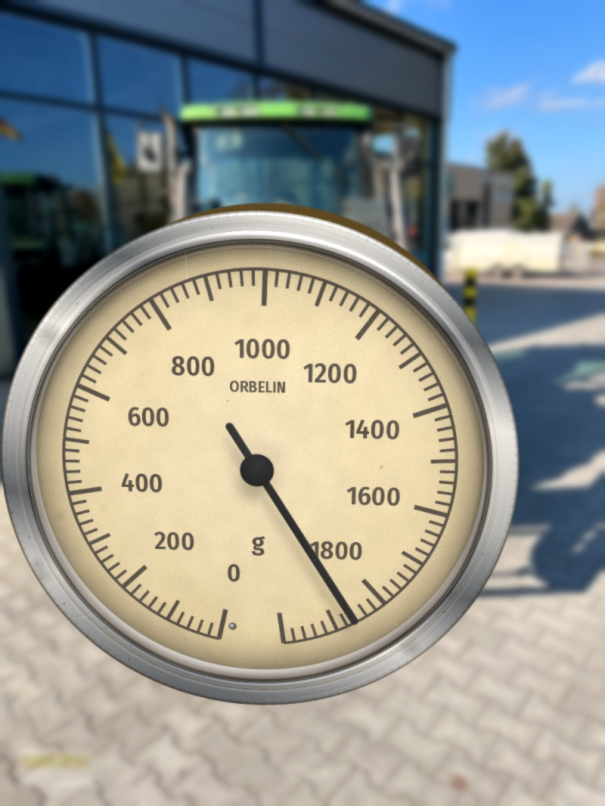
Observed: 1860g
